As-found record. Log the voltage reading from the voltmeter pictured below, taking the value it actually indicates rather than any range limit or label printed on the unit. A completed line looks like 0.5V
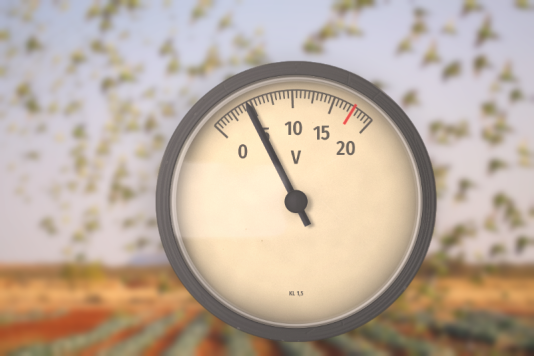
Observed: 4.5V
